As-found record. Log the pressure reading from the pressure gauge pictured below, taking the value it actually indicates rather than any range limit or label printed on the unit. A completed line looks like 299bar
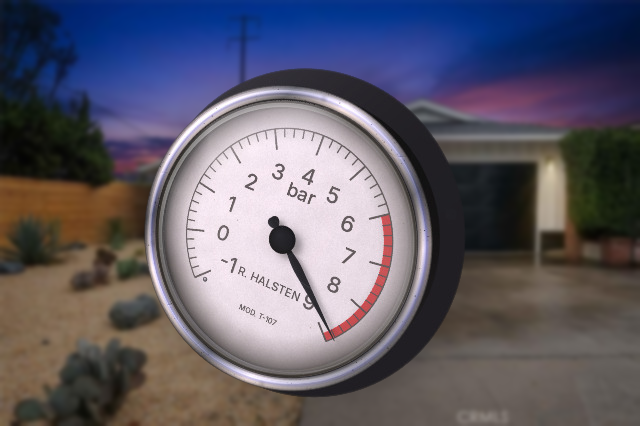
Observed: 8.8bar
